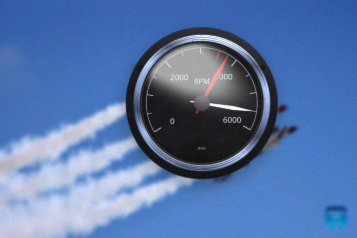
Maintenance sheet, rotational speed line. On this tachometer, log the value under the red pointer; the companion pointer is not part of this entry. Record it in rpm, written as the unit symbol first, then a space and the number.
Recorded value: rpm 3750
